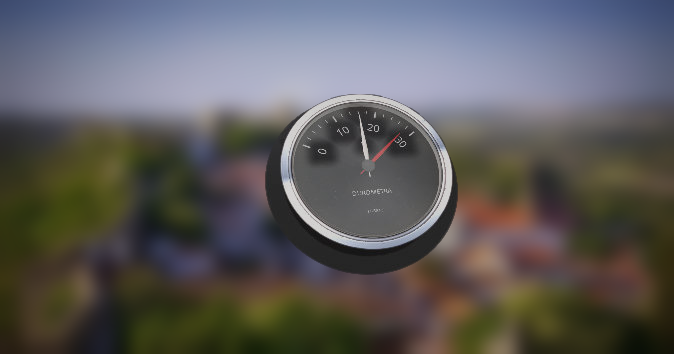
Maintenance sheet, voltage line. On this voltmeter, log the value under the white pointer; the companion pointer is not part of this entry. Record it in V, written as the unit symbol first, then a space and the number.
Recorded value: V 16
